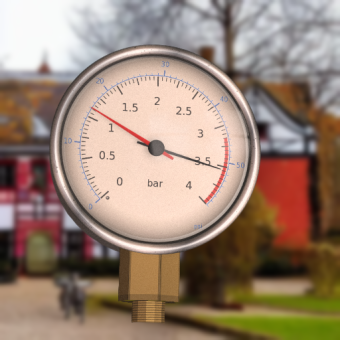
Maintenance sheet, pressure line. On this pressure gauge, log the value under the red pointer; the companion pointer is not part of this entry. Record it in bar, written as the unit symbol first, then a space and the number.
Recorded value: bar 1.1
